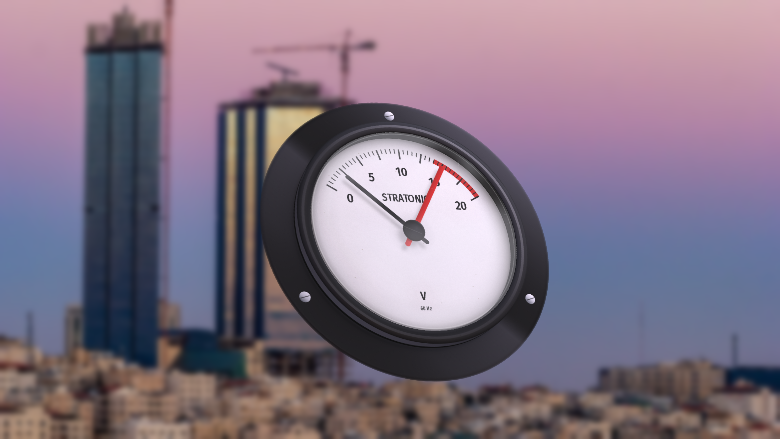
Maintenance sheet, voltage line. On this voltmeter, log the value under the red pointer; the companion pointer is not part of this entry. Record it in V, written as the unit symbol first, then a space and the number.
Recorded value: V 15
